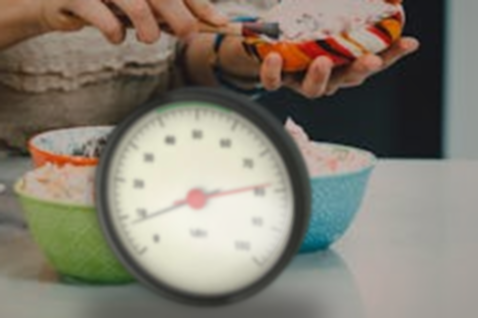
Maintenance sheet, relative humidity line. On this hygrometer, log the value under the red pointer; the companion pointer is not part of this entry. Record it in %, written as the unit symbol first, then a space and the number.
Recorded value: % 78
